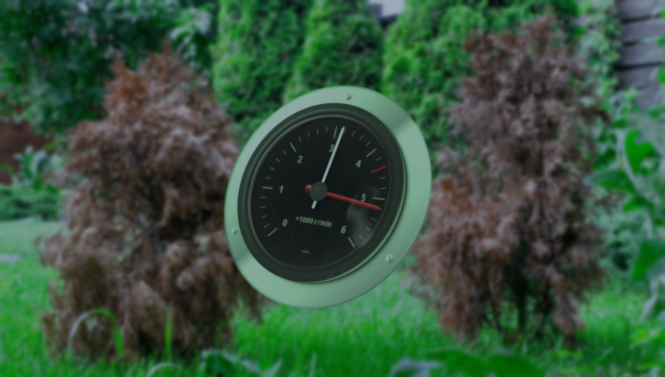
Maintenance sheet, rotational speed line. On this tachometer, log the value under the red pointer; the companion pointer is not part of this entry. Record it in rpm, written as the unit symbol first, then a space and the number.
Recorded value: rpm 5200
